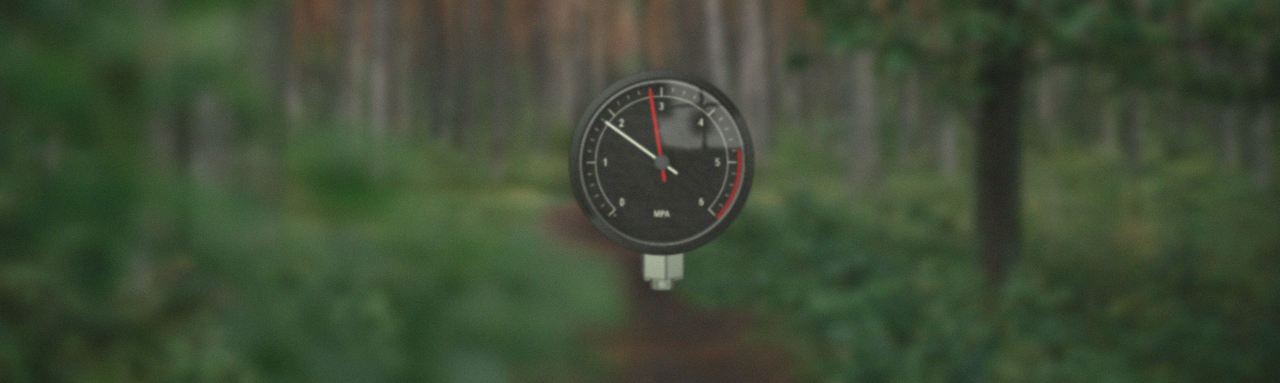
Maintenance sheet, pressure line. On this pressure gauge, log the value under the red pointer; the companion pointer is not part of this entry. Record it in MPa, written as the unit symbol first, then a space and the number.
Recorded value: MPa 2.8
